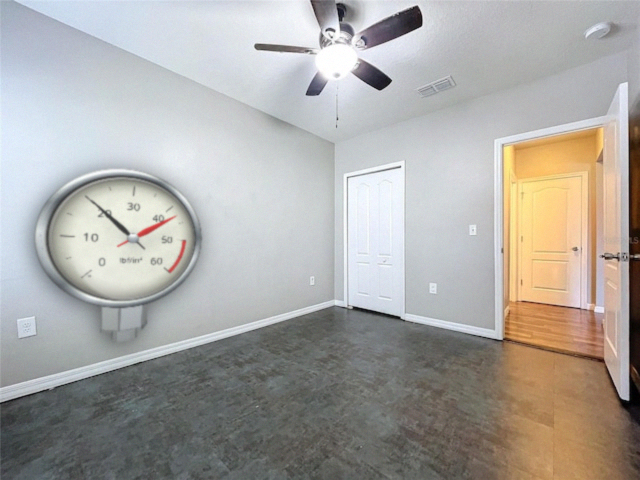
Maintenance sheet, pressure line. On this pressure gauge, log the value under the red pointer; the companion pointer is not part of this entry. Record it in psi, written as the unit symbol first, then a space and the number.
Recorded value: psi 42.5
